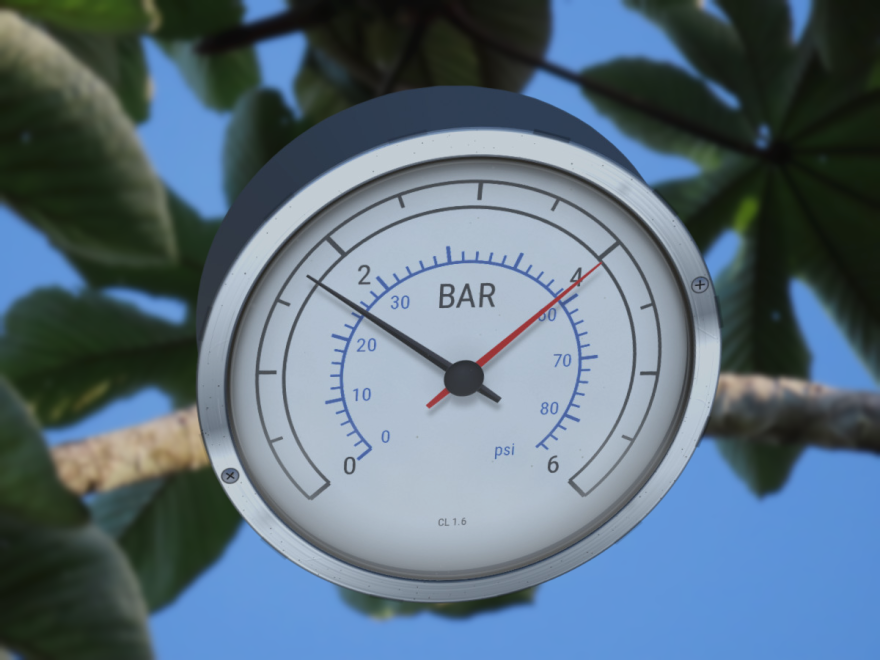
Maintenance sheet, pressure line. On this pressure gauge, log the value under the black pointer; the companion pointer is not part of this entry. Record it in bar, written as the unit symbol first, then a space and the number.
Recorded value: bar 1.75
